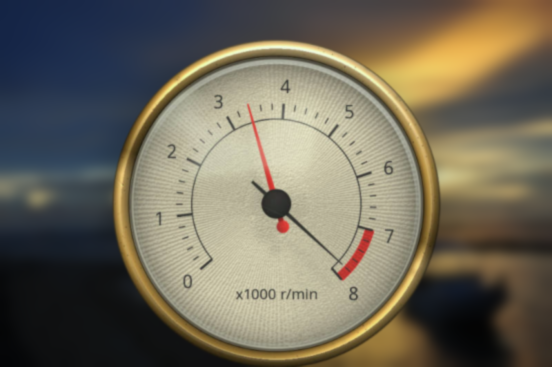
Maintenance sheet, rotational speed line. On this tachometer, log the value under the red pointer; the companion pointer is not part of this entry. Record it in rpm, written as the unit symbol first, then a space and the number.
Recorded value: rpm 3400
